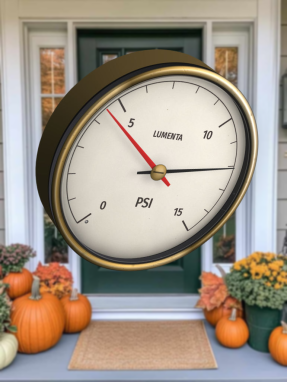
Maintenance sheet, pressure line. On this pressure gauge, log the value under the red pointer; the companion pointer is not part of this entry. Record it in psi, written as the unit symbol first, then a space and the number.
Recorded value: psi 4.5
